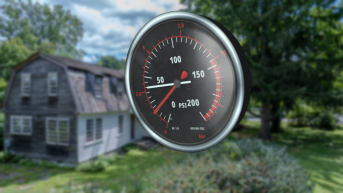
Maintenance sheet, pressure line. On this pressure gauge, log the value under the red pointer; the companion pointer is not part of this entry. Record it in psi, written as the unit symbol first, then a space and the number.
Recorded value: psi 15
